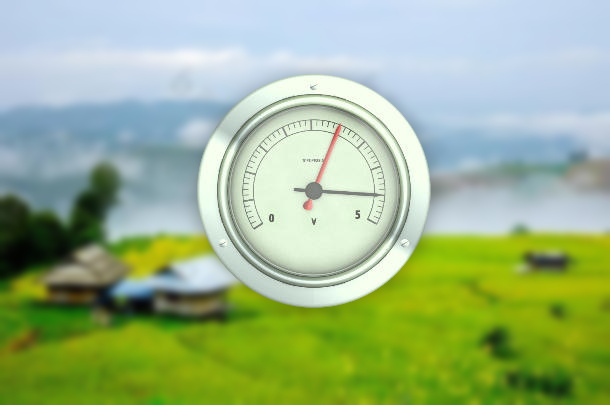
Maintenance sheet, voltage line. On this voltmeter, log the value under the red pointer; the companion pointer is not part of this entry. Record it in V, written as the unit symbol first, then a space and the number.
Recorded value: V 3
